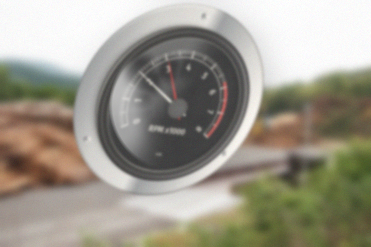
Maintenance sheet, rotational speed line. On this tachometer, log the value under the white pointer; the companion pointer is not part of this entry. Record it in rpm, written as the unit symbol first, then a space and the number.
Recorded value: rpm 2000
